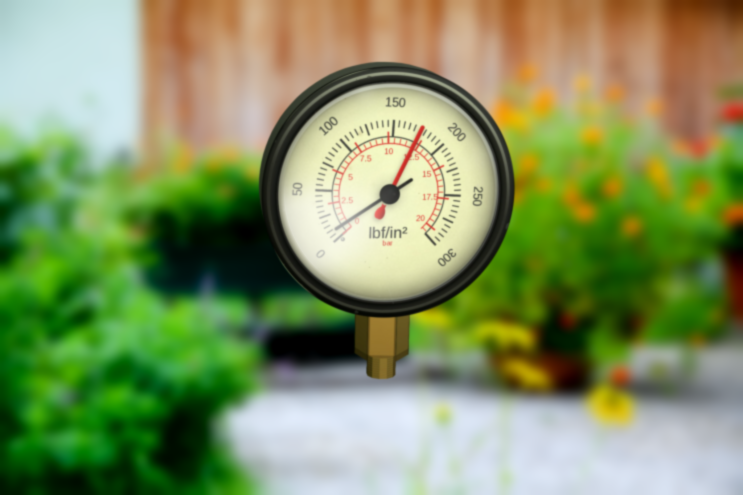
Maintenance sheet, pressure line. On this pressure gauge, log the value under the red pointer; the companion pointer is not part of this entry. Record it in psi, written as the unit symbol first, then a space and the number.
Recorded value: psi 175
